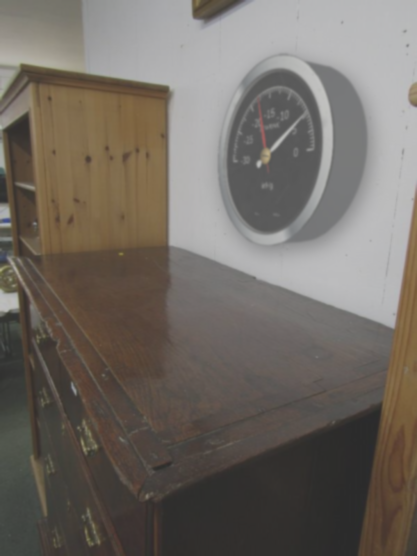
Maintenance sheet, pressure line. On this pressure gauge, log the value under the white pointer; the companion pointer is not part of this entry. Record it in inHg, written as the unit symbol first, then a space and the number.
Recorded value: inHg -5
